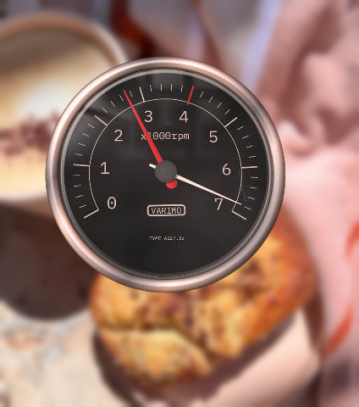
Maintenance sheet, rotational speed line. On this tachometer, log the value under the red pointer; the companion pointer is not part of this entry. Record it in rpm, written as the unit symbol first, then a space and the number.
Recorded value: rpm 2700
